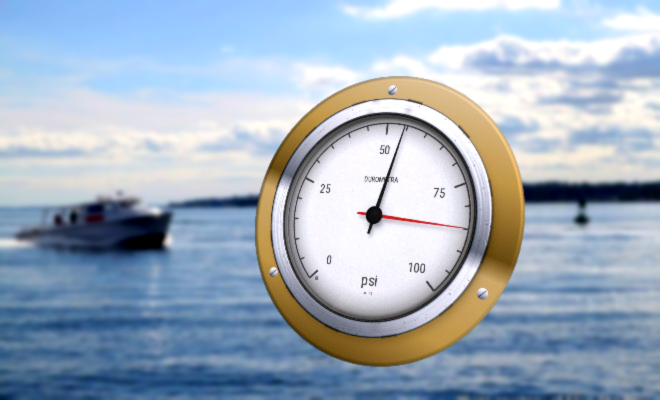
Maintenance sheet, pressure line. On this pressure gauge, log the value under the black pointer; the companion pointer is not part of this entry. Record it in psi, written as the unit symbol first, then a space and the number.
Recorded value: psi 55
